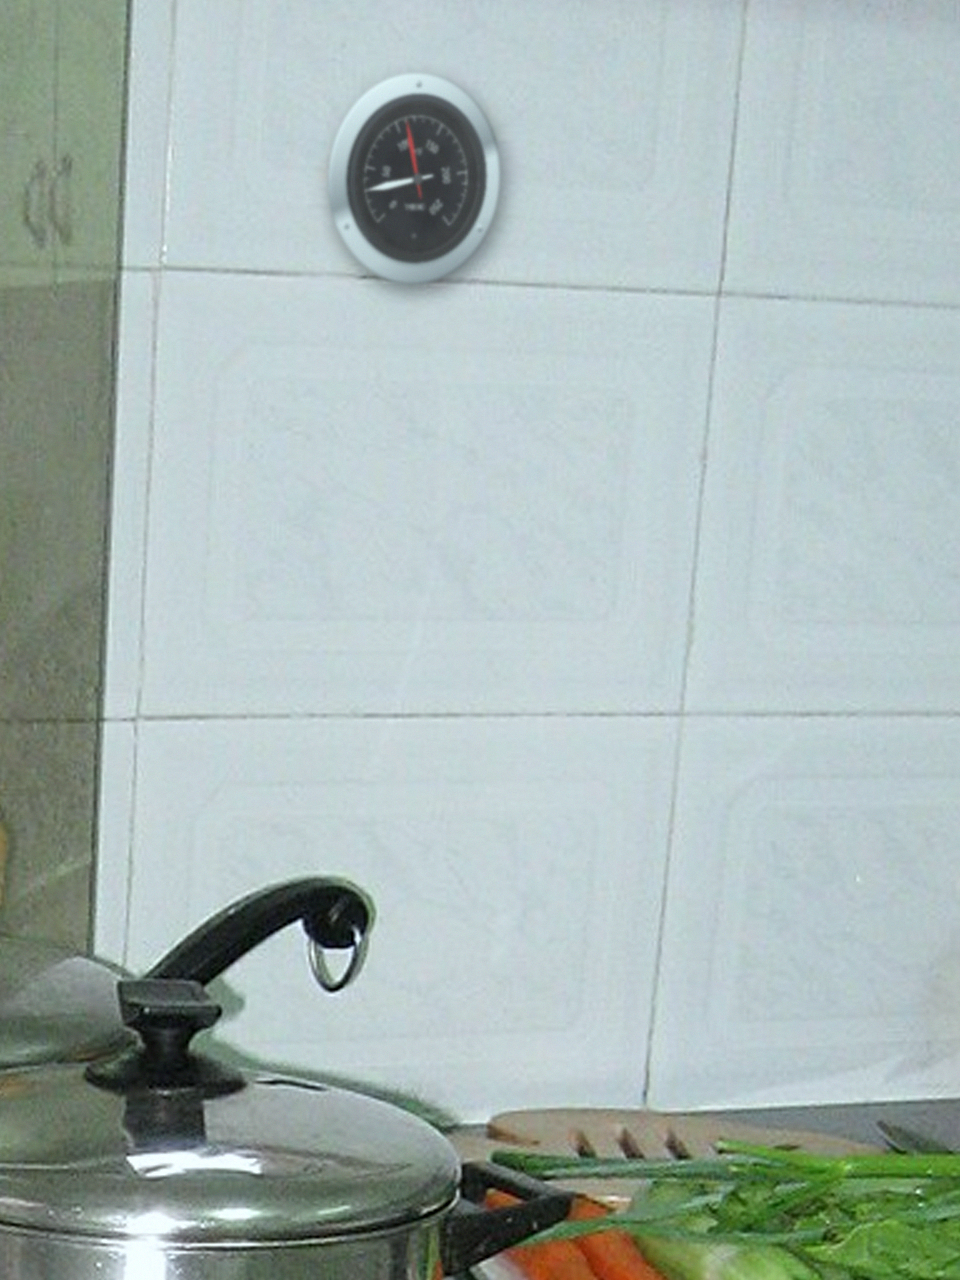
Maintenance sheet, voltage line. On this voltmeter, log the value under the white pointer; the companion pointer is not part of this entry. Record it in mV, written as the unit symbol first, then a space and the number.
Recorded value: mV 30
